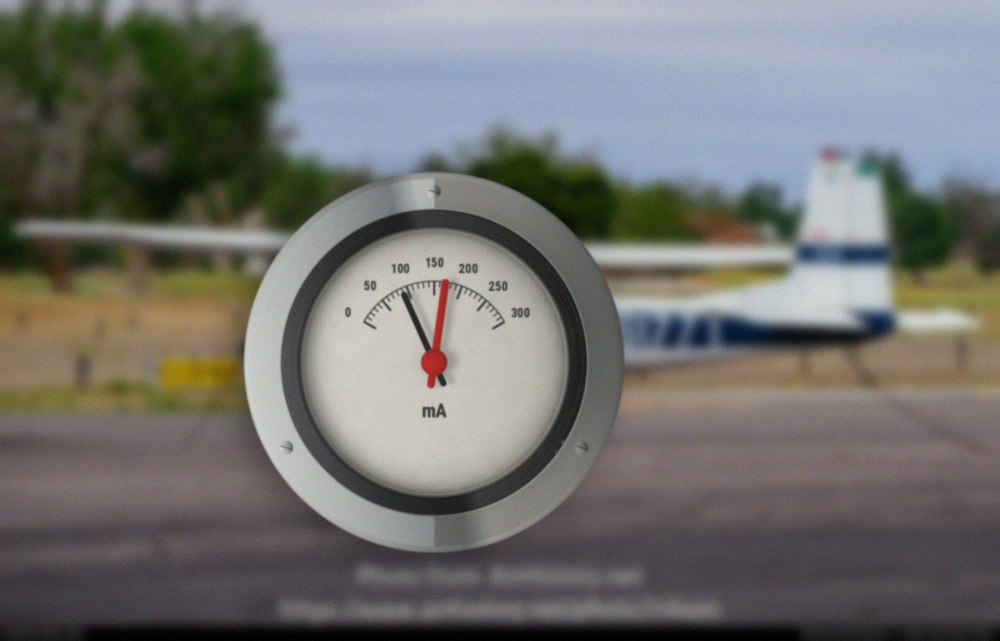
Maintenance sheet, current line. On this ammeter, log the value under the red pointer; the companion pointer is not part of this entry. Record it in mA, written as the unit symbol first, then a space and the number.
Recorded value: mA 170
